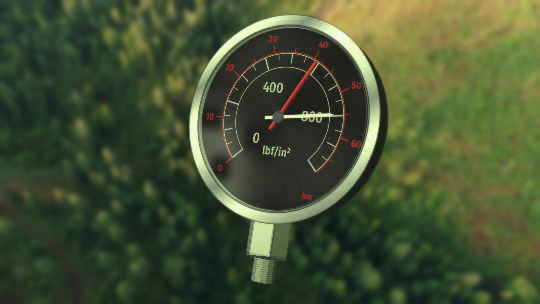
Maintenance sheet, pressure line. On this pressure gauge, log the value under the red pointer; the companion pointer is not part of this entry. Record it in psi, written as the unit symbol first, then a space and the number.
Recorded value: psi 600
